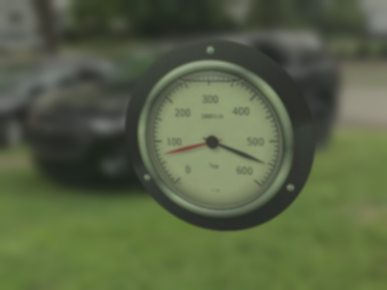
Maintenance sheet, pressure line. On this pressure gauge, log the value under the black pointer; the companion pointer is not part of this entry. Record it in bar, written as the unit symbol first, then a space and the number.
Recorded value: bar 550
